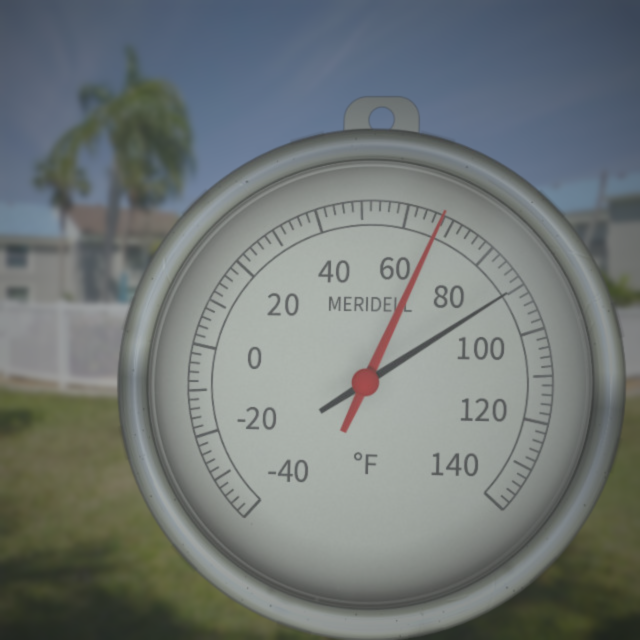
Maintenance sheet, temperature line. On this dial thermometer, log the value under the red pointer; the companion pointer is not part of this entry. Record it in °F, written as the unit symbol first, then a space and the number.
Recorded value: °F 68
